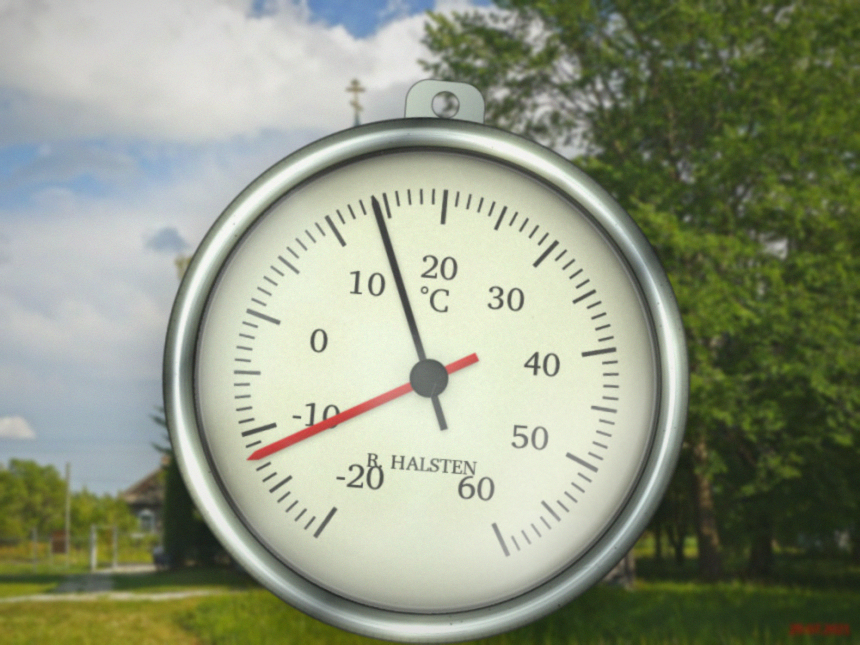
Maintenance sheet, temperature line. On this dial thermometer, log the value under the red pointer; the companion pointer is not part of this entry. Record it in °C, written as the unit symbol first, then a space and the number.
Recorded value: °C -12
